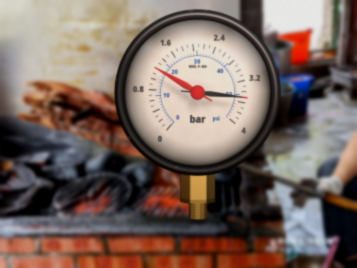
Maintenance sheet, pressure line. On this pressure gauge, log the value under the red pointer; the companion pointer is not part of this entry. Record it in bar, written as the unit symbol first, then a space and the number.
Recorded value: bar 1.2
